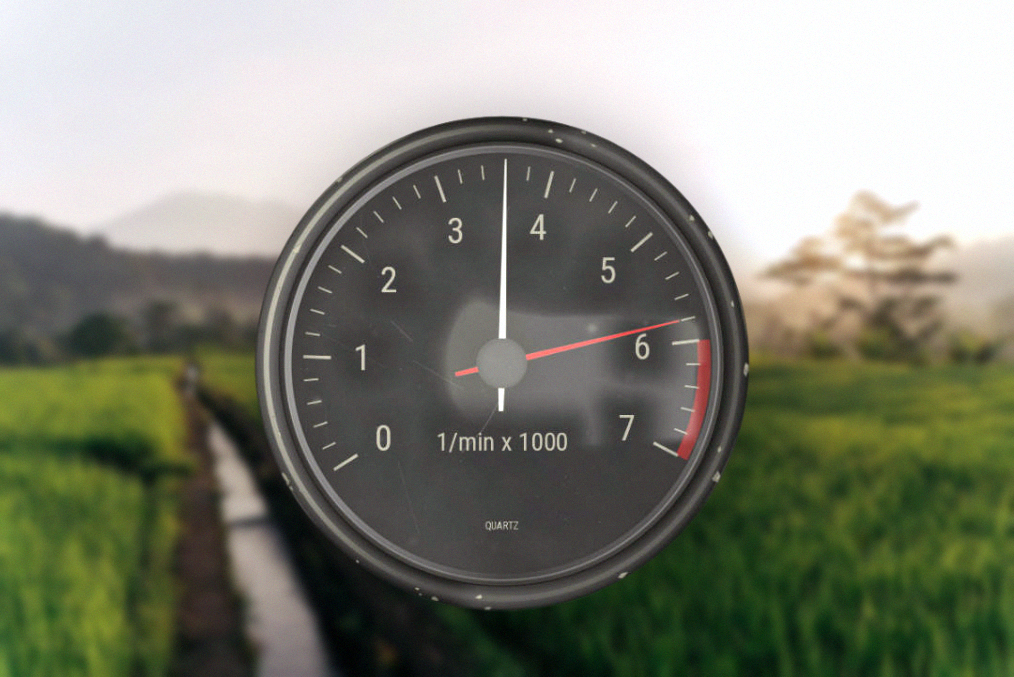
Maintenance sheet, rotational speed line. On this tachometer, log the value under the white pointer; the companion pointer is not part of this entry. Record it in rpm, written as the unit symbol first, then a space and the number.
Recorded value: rpm 3600
